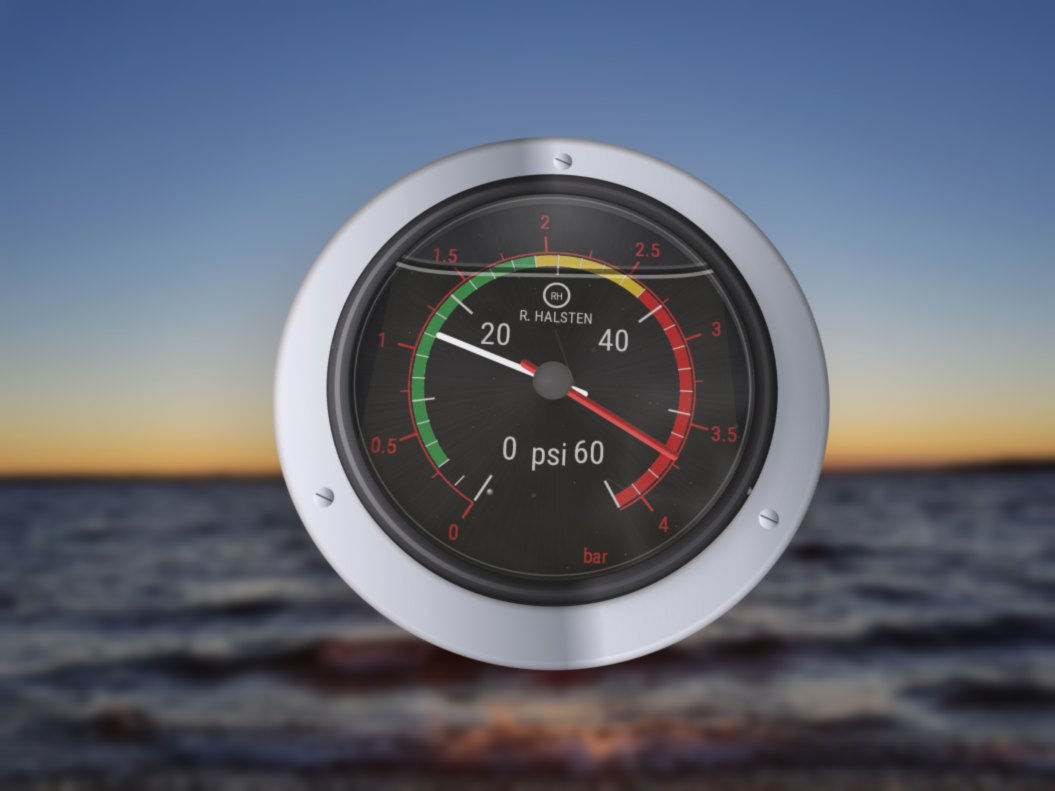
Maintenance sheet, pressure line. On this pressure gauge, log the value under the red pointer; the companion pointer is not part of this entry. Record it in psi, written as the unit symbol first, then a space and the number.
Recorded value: psi 54
